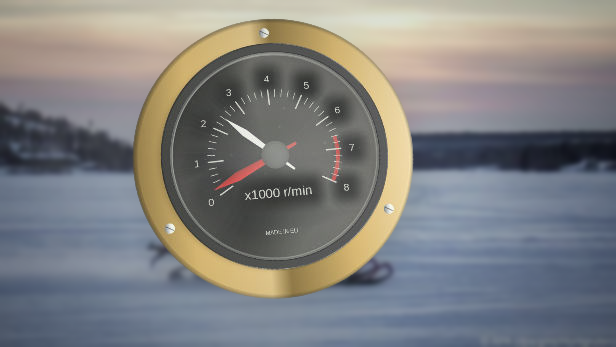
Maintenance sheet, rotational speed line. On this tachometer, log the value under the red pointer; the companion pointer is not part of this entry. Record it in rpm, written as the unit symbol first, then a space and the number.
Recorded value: rpm 200
